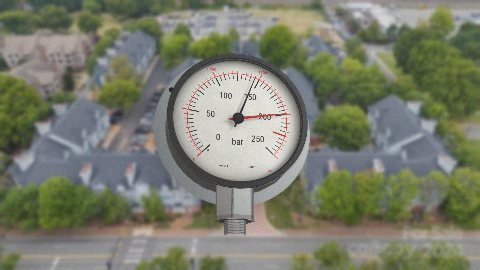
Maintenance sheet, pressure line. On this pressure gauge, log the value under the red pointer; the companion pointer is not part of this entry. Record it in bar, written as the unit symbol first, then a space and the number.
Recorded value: bar 200
